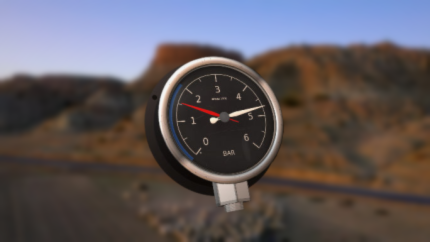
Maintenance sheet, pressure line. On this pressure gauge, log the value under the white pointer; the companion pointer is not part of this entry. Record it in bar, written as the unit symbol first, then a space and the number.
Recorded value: bar 4.75
